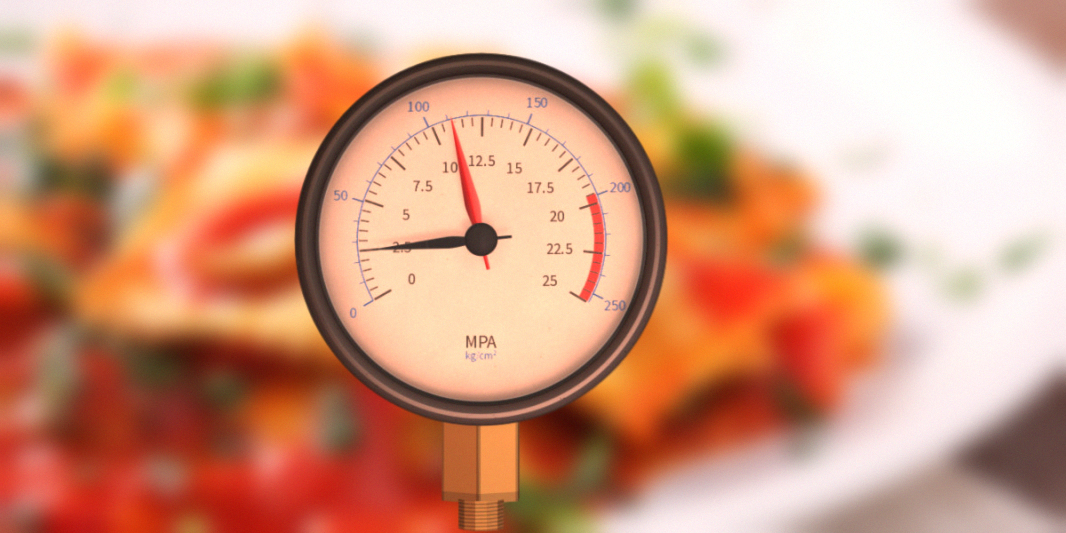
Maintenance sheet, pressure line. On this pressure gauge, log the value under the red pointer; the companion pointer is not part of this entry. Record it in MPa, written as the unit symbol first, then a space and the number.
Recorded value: MPa 11
